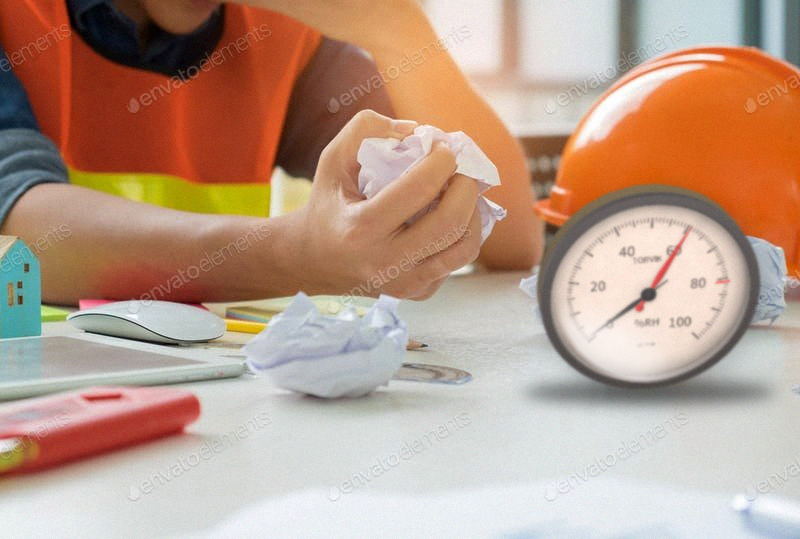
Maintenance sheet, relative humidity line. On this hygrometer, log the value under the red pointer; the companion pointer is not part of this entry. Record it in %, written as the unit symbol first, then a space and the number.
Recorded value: % 60
